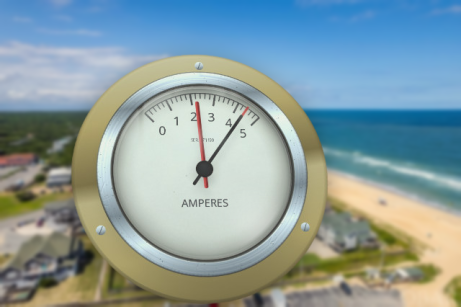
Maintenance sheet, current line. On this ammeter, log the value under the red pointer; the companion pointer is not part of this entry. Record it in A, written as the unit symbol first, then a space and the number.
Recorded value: A 2.2
